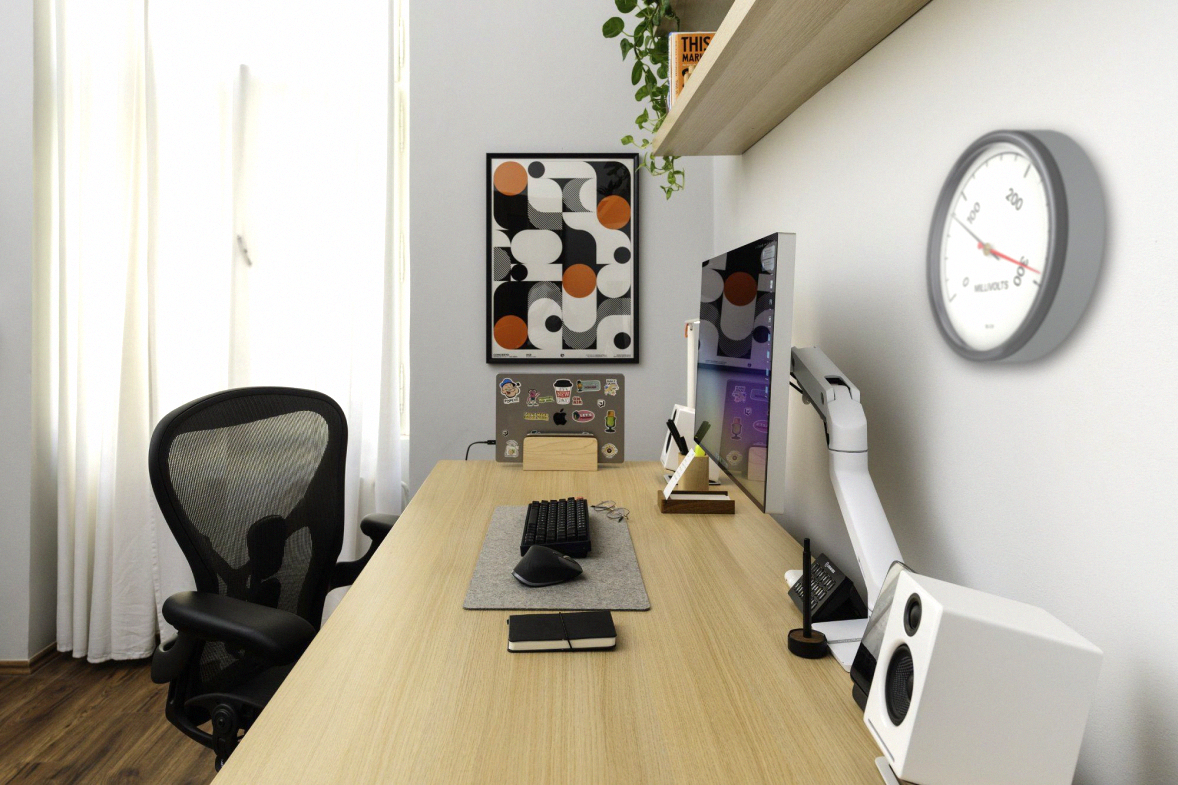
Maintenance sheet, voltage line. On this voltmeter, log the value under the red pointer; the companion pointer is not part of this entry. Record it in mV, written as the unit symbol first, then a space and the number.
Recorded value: mV 290
